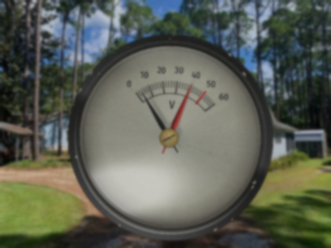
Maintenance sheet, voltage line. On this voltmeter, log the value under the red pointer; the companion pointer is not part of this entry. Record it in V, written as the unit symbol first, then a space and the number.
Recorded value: V 40
